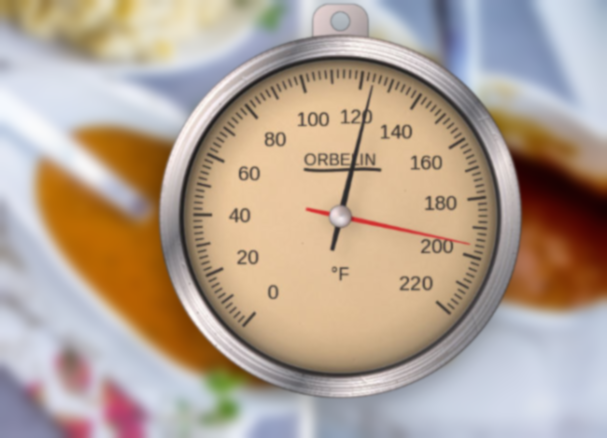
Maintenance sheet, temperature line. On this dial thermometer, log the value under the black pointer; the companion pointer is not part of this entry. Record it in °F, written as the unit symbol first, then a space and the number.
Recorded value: °F 124
